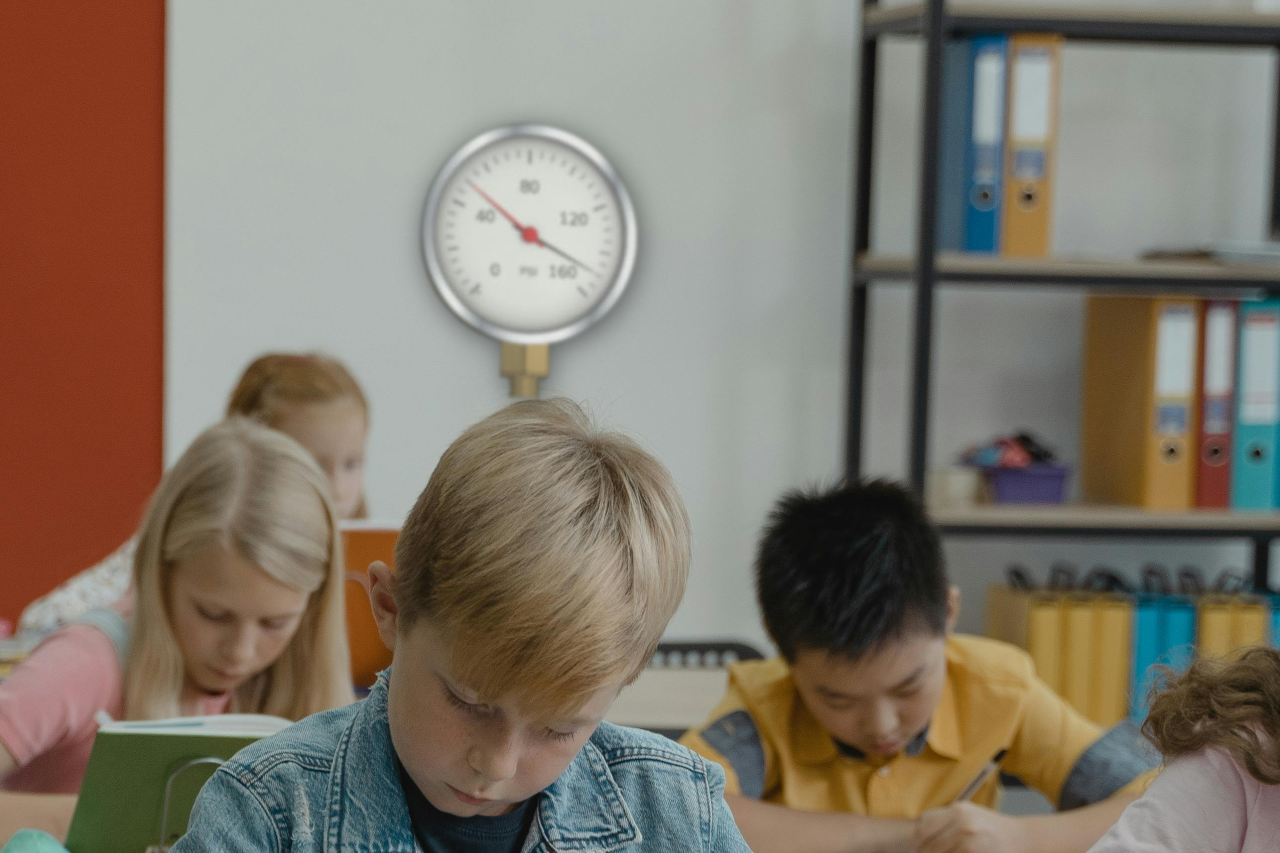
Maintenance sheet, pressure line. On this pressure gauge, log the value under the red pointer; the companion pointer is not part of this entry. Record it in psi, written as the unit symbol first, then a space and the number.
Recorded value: psi 50
